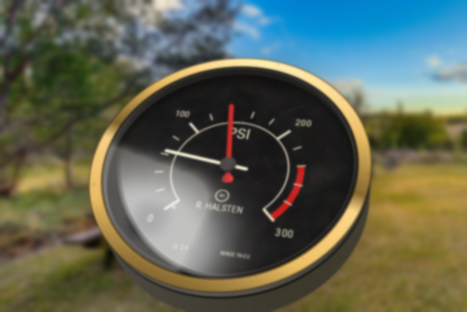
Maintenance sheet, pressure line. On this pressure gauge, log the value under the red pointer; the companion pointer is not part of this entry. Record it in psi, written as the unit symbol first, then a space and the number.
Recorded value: psi 140
